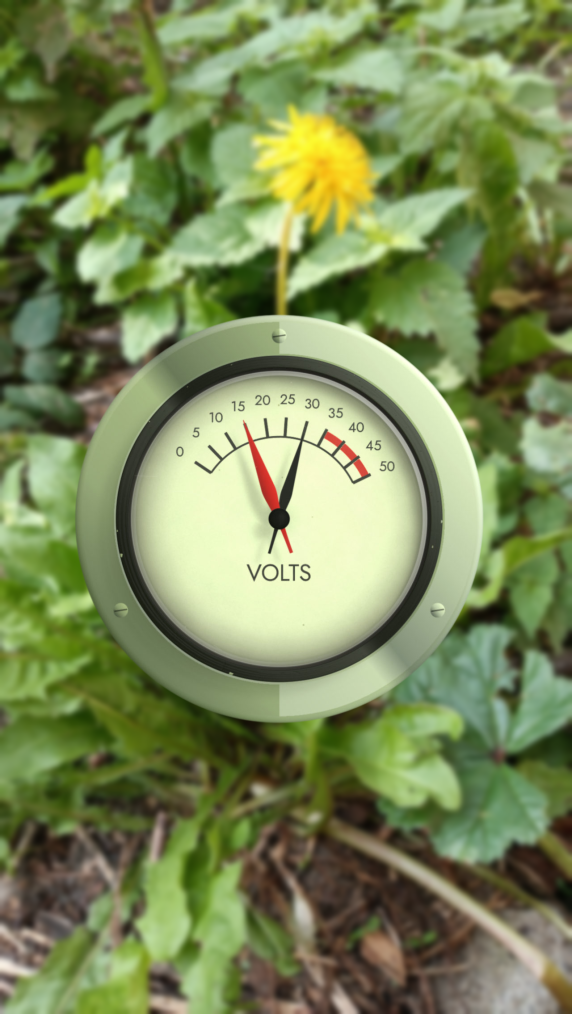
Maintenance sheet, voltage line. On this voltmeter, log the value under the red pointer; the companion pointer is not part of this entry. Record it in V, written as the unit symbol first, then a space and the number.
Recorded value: V 15
